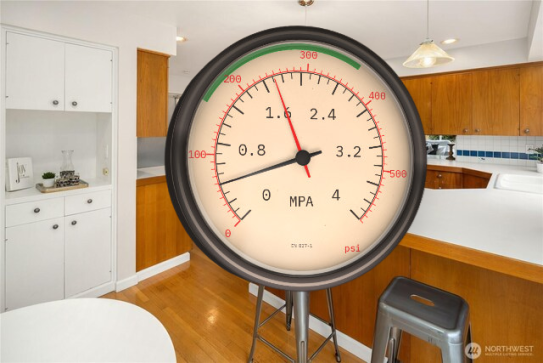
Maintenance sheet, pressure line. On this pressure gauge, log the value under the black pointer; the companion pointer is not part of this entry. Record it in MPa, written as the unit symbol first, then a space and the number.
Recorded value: MPa 0.4
